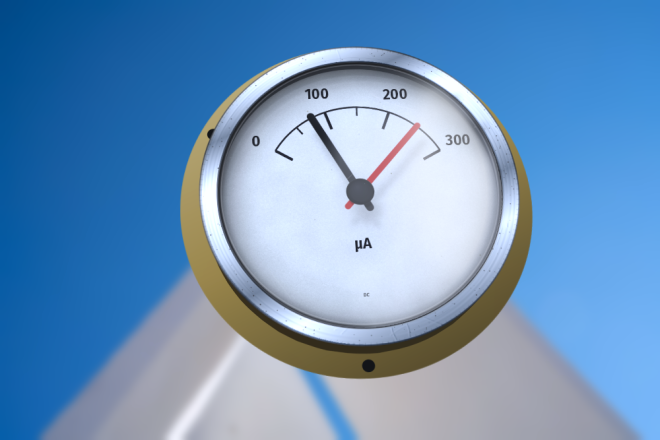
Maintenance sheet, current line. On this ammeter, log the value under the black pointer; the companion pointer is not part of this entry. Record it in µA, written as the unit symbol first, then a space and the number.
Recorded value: µA 75
